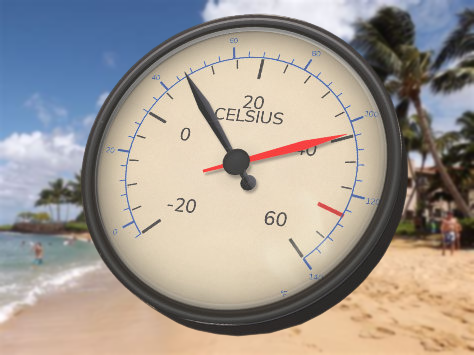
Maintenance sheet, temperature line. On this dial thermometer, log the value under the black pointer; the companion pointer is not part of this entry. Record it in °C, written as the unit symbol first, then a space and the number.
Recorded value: °C 8
